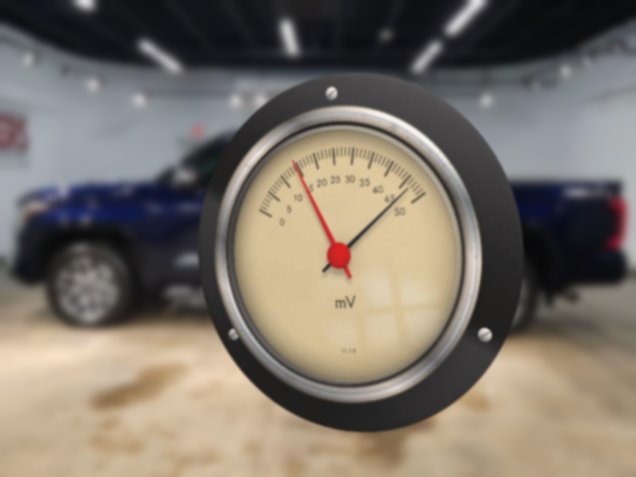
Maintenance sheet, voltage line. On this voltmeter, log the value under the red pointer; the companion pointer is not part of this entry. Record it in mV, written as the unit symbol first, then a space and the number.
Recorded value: mV 15
